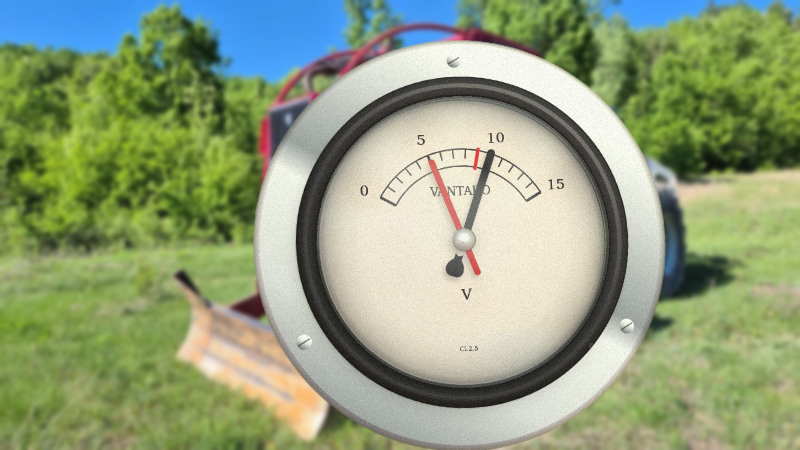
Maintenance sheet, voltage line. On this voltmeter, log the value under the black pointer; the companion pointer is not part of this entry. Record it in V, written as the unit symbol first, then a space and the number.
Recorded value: V 10
